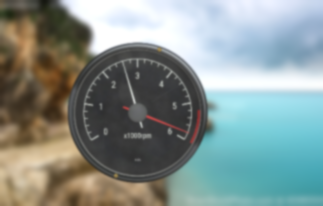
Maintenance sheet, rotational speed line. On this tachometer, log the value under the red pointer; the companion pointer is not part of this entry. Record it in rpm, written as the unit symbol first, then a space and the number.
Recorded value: rpm 5800
